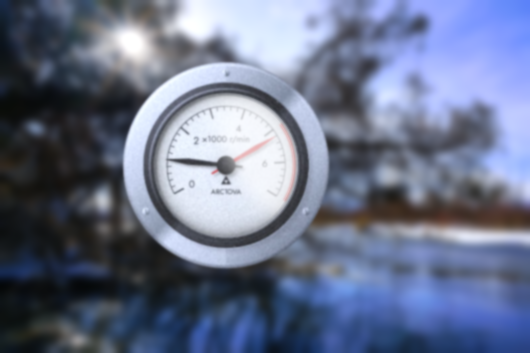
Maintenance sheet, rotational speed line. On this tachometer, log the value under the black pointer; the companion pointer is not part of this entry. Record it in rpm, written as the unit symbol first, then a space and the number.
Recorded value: rpm 1000
